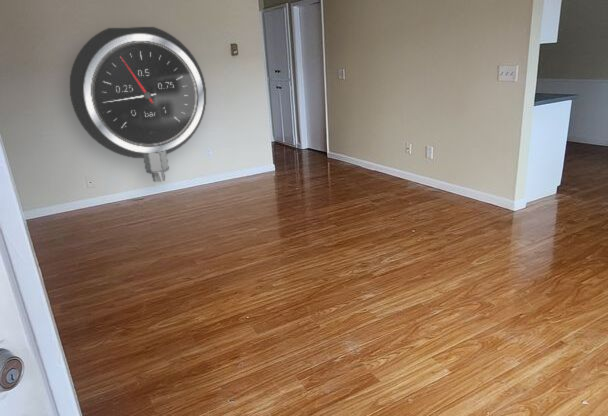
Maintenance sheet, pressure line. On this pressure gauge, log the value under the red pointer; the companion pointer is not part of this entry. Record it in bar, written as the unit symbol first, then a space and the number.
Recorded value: bar 0.4
